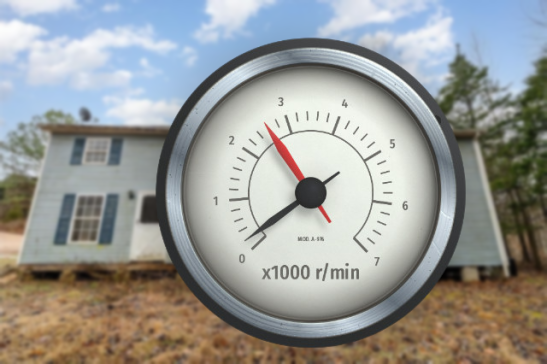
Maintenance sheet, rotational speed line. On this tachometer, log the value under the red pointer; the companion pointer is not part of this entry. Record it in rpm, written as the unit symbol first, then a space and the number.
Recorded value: rpm 2600
